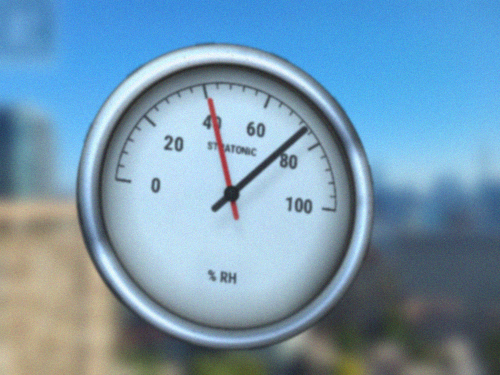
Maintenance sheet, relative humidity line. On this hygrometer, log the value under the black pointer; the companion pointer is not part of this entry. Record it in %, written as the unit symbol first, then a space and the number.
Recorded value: % 74
